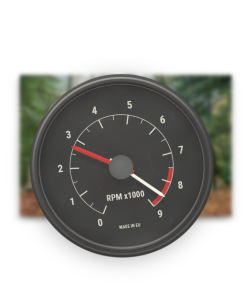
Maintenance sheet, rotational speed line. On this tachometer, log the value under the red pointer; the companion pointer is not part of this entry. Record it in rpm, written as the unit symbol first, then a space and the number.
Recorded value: rpm 2750
